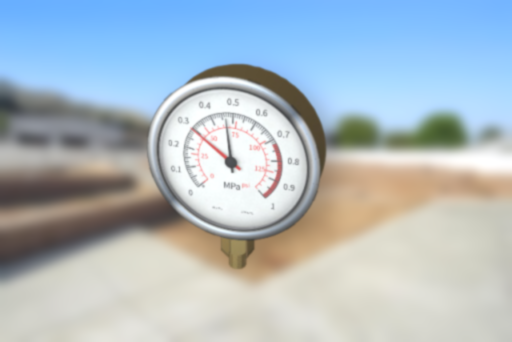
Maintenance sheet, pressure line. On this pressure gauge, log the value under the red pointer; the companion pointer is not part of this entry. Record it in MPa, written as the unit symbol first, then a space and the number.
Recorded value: MPa 0.3
